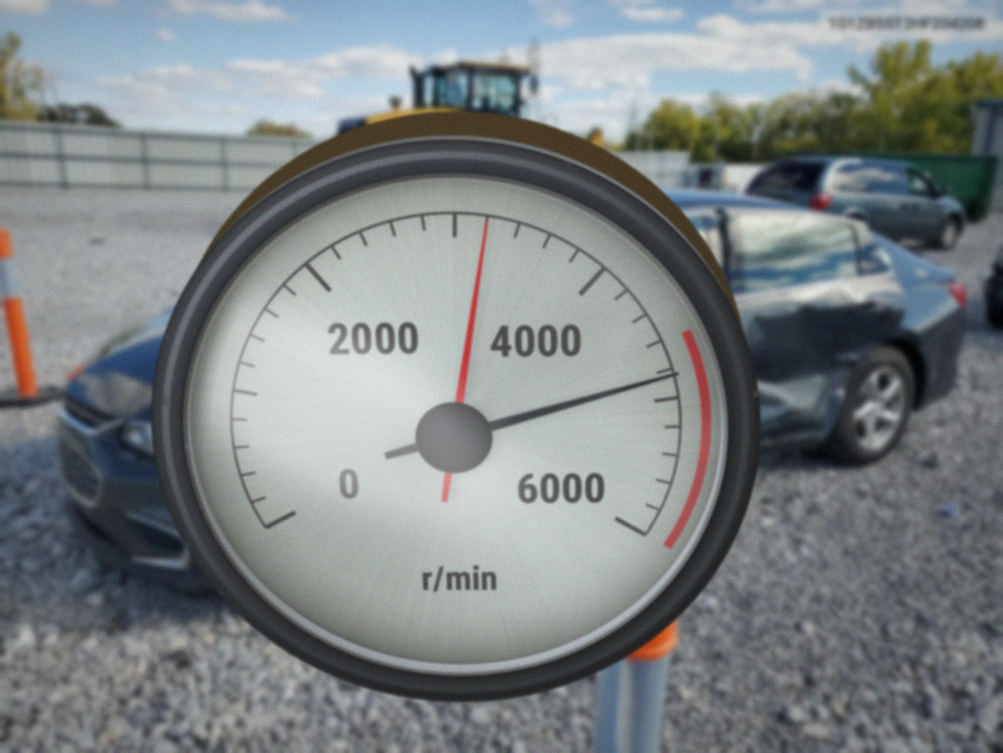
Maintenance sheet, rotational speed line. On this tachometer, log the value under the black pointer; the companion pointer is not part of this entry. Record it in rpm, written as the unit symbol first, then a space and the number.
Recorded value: rpm 4800
